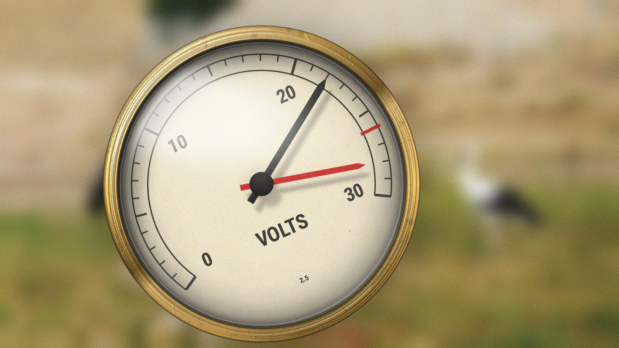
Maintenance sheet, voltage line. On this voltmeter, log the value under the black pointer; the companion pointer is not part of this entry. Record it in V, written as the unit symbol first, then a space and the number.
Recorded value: V 22
